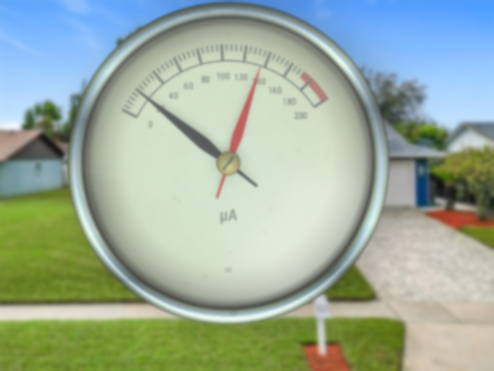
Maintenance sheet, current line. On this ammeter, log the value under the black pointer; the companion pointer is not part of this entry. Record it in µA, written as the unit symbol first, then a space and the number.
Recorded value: µA 20
